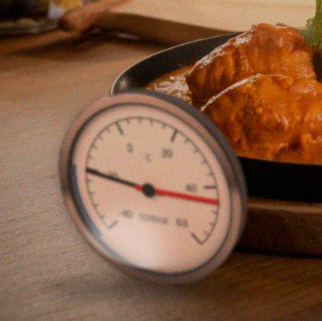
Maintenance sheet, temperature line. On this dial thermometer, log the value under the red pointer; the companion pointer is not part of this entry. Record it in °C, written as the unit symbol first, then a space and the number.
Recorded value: °C 44
